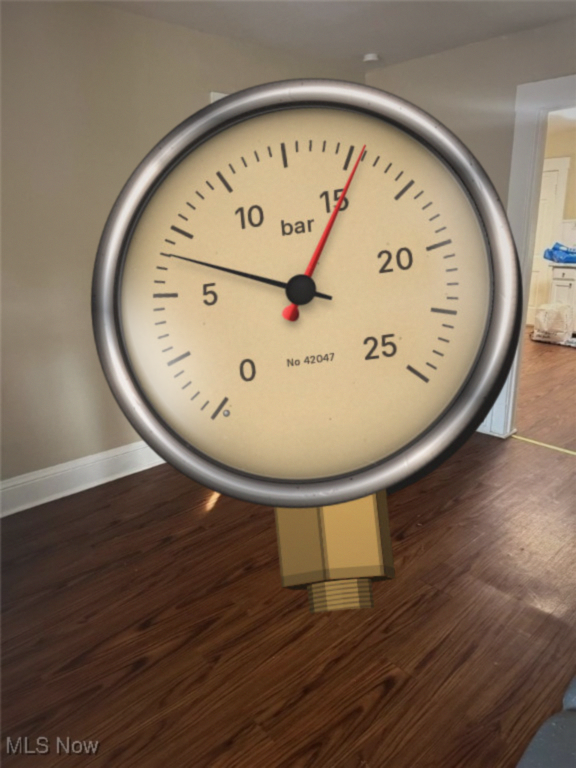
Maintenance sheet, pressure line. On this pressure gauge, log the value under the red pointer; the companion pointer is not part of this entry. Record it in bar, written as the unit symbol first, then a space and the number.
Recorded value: bar 15.5
